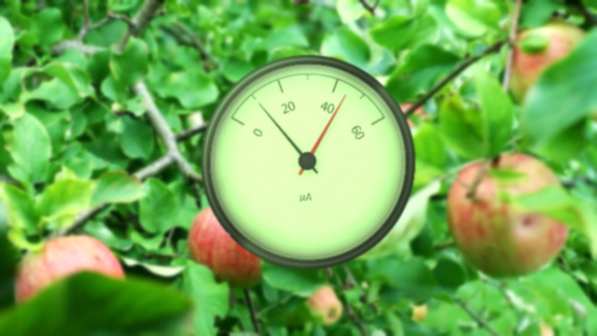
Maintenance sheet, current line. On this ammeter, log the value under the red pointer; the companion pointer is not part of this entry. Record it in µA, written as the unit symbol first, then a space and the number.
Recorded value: µA 45
